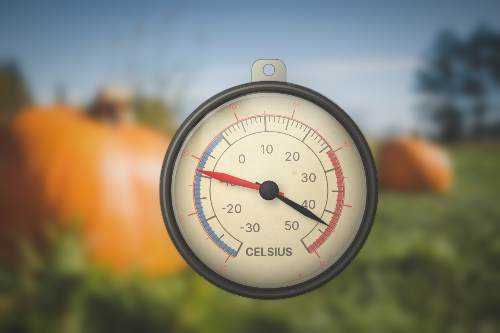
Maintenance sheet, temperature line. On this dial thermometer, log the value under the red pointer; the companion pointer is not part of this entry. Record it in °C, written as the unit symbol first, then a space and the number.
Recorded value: °C -9
